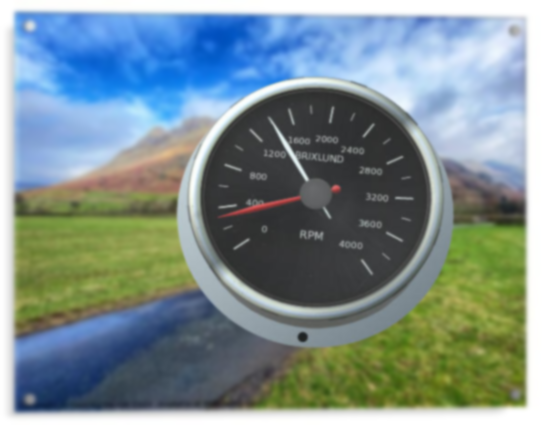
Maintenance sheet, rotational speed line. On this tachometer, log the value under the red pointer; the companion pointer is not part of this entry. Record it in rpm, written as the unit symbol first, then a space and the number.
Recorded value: rpm 300
